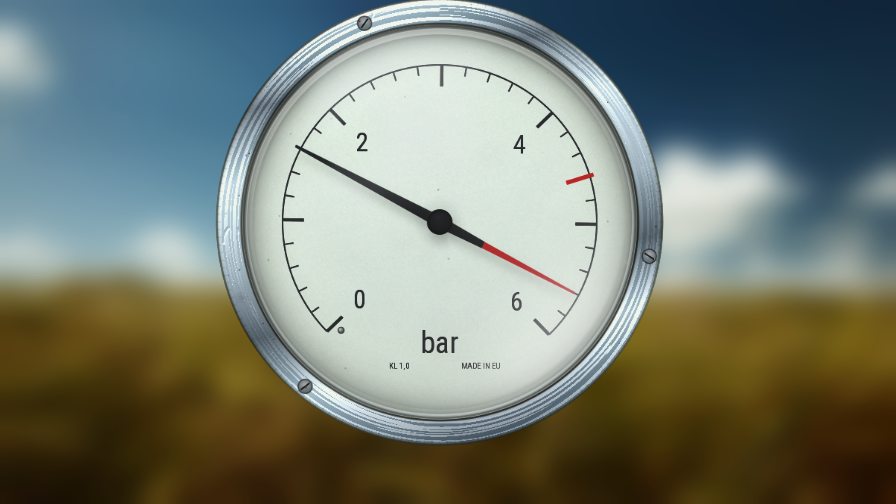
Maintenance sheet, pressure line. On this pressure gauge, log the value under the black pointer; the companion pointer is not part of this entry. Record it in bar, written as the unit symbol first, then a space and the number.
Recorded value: bar 1.6
